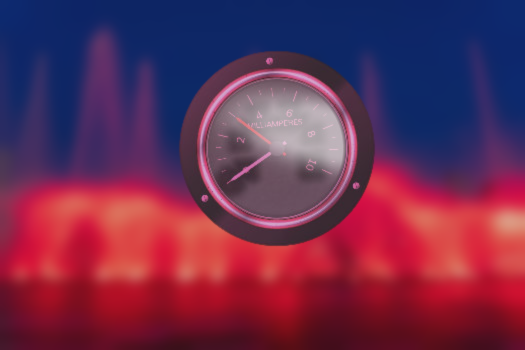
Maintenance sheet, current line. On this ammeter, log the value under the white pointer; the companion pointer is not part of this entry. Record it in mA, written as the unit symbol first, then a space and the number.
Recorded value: mA 0
